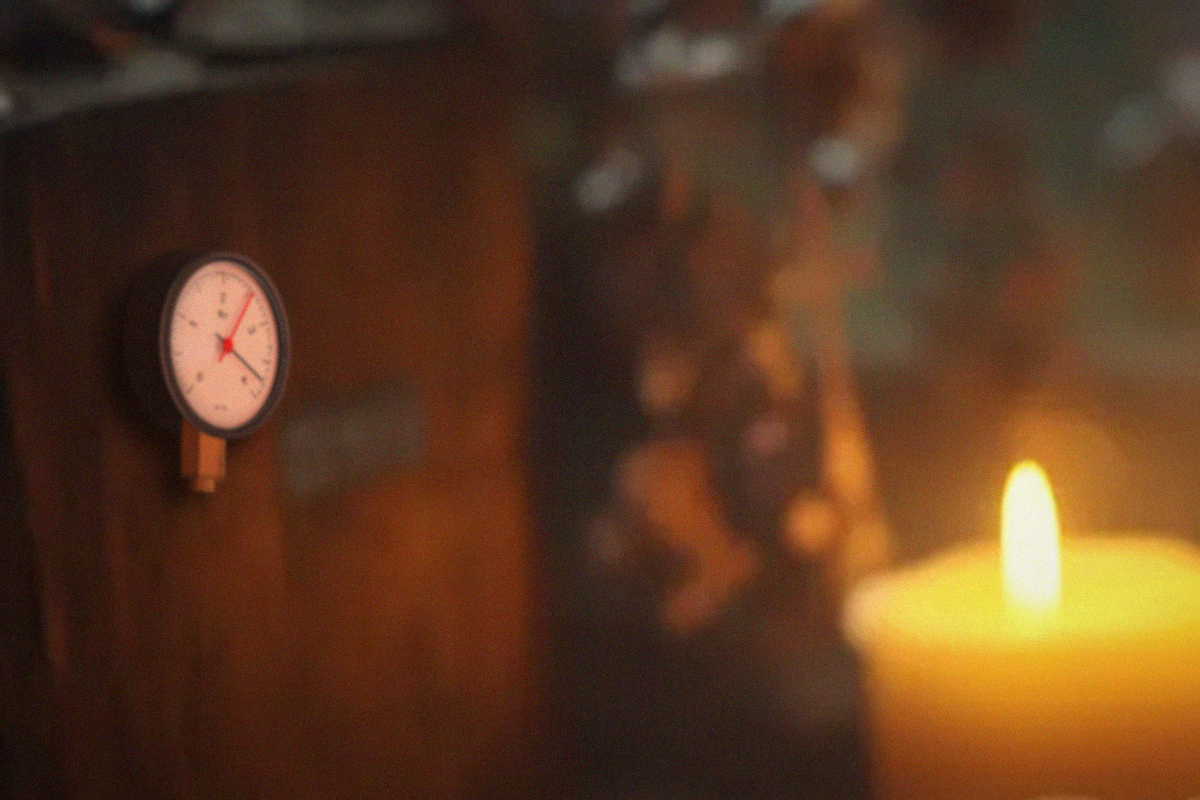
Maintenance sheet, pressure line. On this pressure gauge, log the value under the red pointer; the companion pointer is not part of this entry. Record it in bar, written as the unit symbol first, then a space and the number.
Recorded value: bar 2.5
